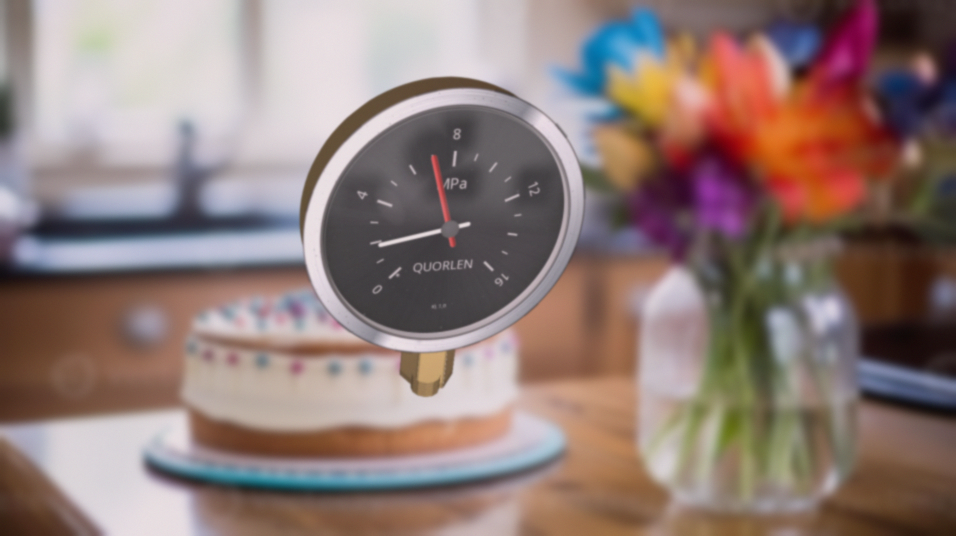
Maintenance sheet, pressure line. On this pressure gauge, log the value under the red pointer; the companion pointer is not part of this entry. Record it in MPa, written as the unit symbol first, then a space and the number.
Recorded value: MPa 7
